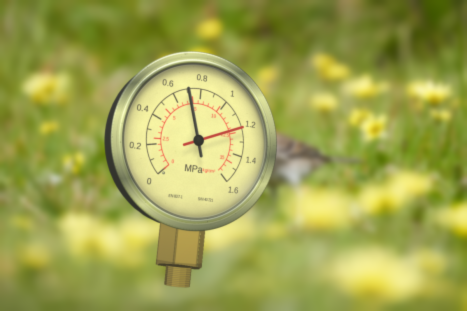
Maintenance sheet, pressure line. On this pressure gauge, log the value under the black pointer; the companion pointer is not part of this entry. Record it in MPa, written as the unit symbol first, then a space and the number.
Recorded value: MPa 0.7
